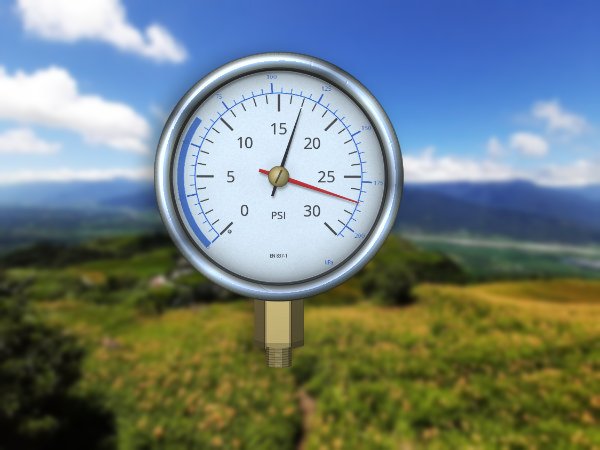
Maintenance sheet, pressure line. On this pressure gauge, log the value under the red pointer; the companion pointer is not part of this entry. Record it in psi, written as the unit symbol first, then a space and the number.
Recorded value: psi 27
